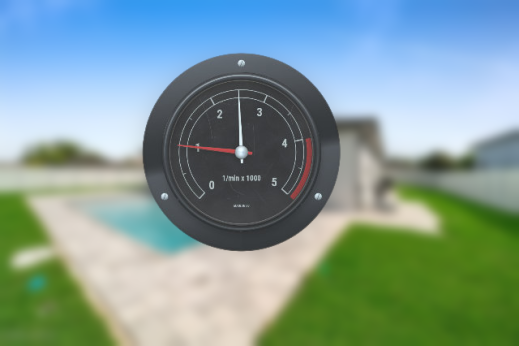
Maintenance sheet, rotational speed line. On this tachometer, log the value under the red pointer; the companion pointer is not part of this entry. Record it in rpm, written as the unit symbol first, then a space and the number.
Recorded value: rpm 1000
